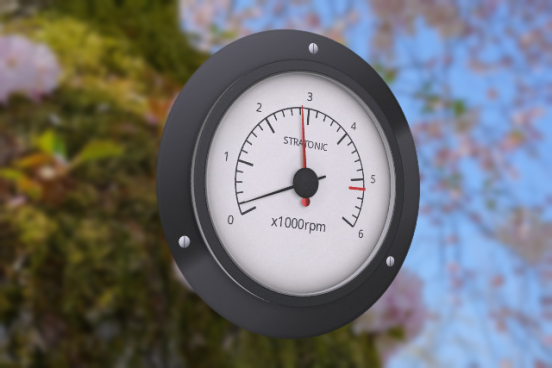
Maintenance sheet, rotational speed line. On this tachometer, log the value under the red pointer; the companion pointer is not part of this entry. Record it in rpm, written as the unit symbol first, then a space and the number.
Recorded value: rpm 2800
